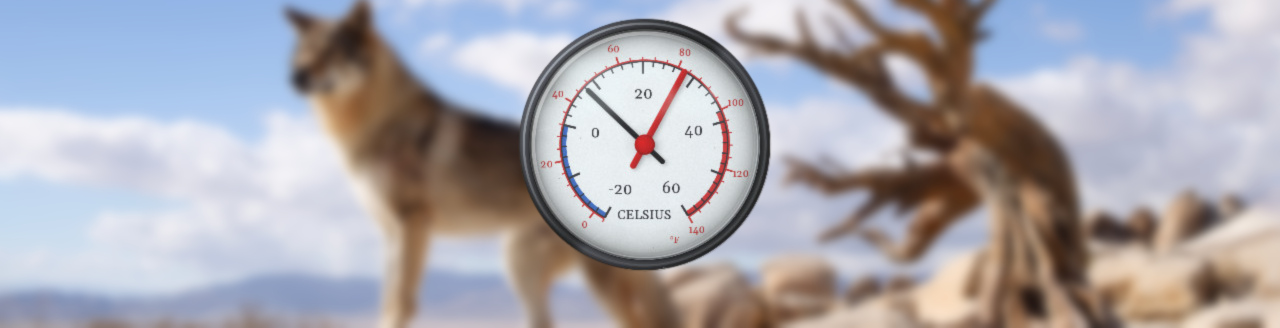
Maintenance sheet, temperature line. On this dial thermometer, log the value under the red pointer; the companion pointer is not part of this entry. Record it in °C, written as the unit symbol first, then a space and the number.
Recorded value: °C 28
